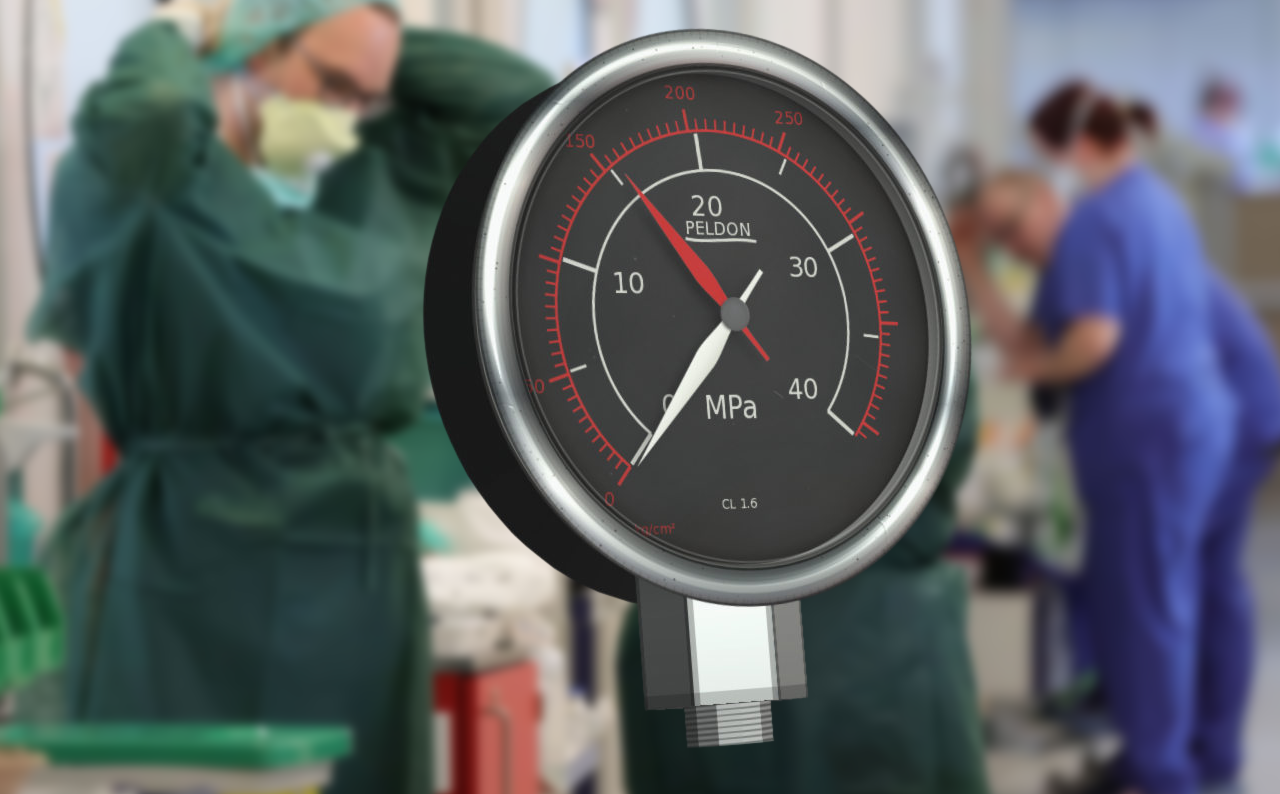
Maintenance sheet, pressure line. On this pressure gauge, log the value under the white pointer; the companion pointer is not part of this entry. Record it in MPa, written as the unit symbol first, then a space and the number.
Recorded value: MPa 0
